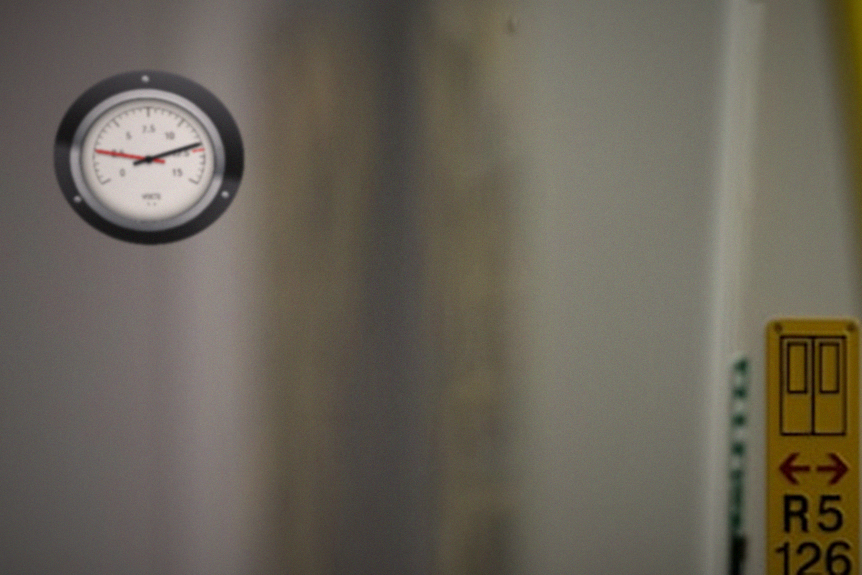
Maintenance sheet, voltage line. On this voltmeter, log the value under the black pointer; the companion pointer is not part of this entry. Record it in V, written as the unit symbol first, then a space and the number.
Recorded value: V 12
